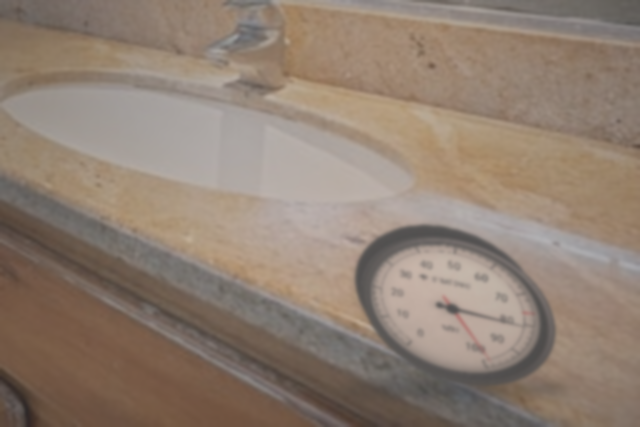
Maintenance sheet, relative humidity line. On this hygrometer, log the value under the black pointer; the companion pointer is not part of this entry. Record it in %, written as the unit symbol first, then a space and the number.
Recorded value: % 80
